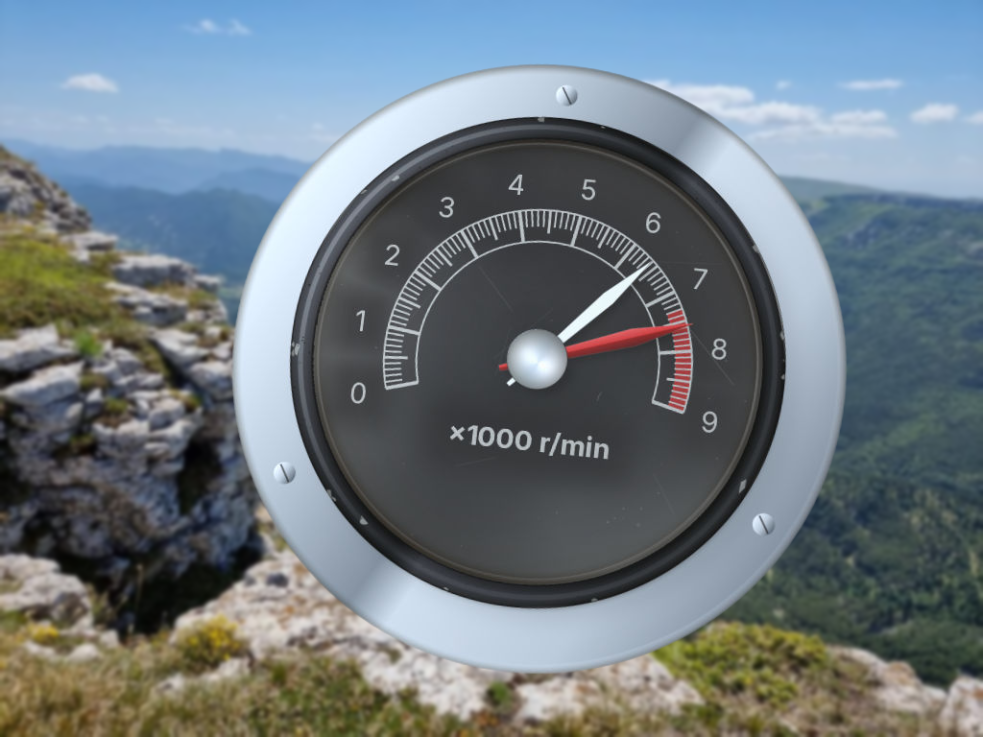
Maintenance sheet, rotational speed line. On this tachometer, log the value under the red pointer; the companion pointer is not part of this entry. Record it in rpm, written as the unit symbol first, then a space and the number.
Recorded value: rpm 7600
